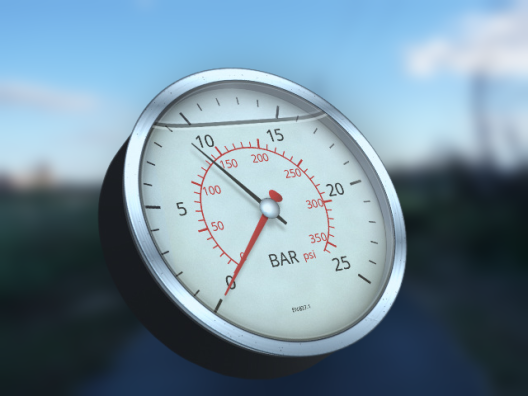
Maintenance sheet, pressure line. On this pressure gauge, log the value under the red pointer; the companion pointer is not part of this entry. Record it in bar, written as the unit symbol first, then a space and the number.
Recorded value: bar 0
